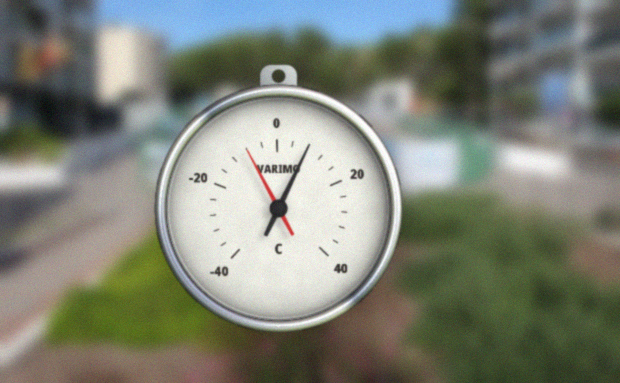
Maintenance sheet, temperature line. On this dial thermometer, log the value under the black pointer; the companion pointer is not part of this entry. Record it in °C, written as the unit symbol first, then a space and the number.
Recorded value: °C 8
